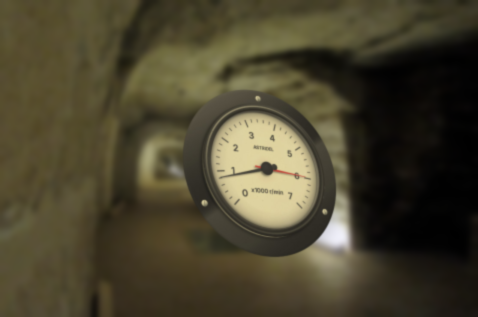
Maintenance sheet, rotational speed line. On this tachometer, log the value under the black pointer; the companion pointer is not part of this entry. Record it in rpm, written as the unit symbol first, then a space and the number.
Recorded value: rpm 800
